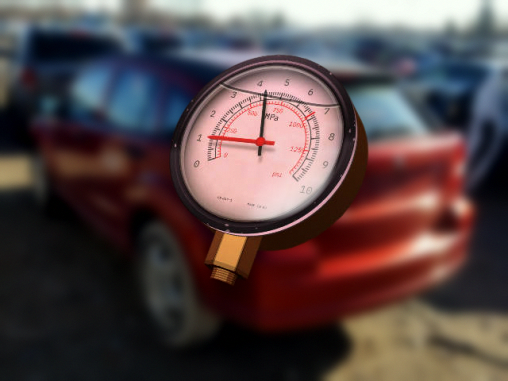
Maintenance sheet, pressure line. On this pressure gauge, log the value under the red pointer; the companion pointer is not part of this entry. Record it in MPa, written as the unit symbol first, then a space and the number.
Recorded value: MPa 1
